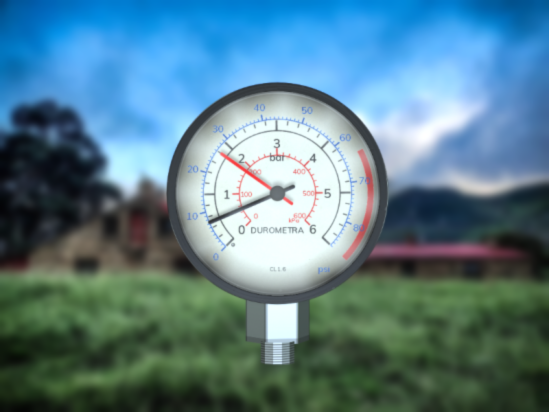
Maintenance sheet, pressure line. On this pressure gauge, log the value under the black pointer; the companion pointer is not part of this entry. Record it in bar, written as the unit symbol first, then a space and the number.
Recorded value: bar 0.5
